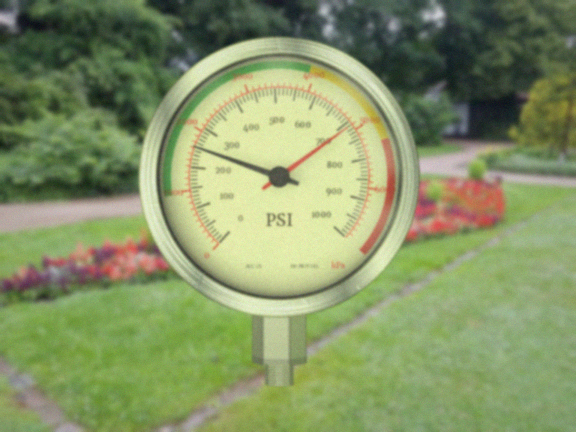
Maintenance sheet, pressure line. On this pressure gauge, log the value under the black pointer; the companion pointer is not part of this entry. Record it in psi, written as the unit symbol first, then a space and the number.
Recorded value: psi 250
